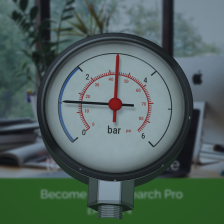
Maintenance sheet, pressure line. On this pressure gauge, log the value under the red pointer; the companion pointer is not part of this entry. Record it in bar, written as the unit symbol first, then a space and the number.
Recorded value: bar 3
